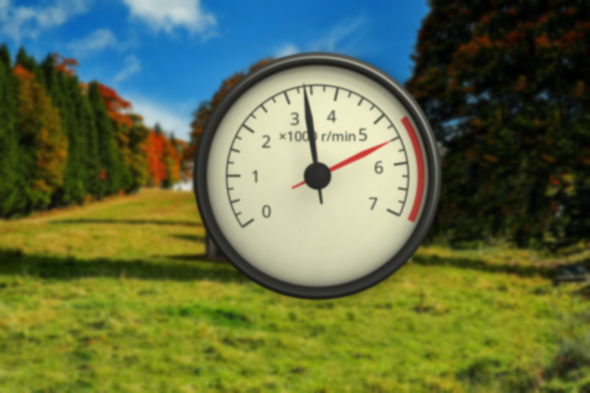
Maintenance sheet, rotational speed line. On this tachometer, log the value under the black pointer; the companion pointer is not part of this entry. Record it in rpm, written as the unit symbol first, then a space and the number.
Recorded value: rpm 3375
